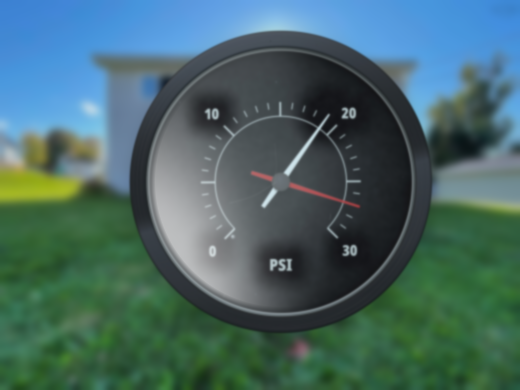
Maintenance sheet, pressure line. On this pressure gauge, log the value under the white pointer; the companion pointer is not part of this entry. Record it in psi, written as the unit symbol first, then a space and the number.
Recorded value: psi 19
